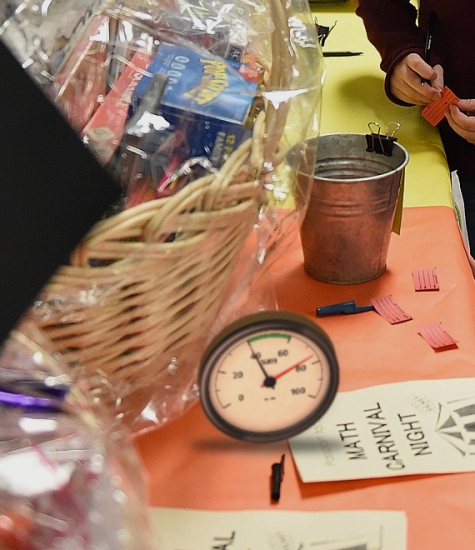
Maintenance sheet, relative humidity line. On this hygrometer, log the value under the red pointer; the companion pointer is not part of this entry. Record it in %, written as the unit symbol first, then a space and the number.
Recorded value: % 75
